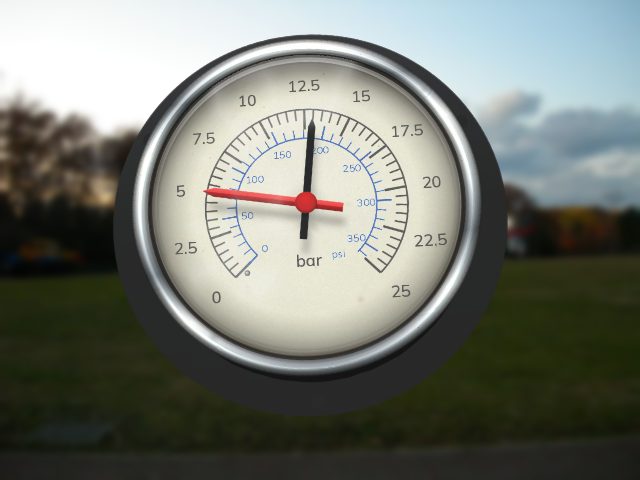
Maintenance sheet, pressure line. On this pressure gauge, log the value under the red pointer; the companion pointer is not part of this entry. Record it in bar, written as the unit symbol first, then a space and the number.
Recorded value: bar 5
